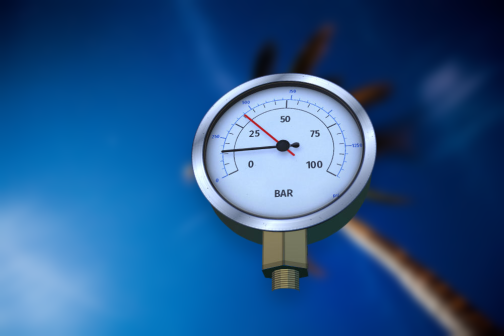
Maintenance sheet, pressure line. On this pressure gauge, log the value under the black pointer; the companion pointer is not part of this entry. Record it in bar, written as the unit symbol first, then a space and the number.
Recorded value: bar 10
